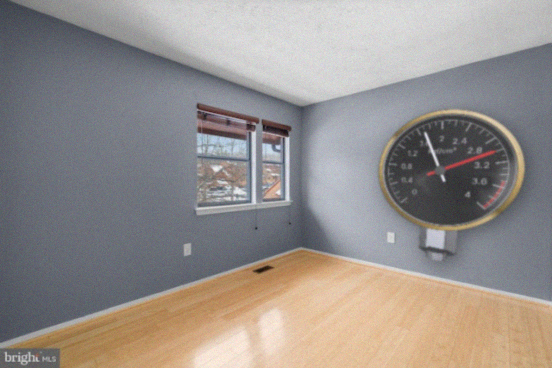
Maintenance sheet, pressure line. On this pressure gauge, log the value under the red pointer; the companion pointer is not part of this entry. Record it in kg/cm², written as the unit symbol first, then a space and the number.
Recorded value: kg/cm² 3
